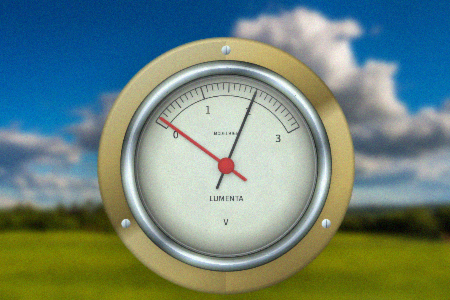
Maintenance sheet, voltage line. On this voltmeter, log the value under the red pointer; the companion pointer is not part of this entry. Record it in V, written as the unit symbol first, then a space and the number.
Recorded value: V 0.1
